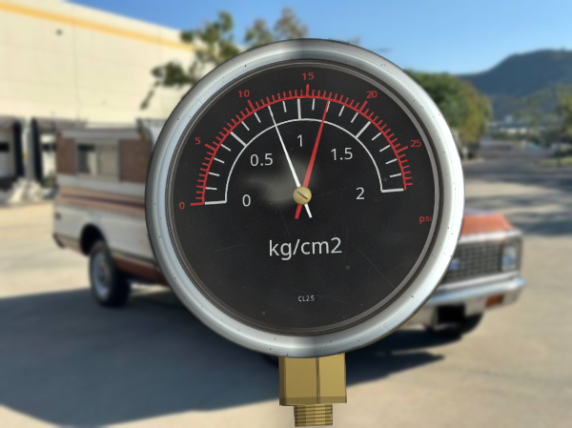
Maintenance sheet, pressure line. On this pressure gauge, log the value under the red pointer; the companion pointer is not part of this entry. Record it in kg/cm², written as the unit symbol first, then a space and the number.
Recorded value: kg/cm² 1.2
